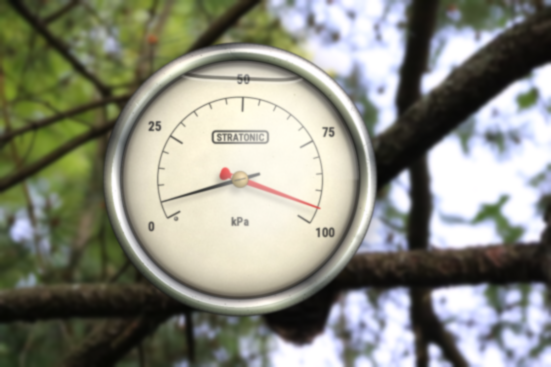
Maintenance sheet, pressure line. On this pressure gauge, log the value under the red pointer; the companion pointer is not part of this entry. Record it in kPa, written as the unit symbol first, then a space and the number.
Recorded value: kPa 95
